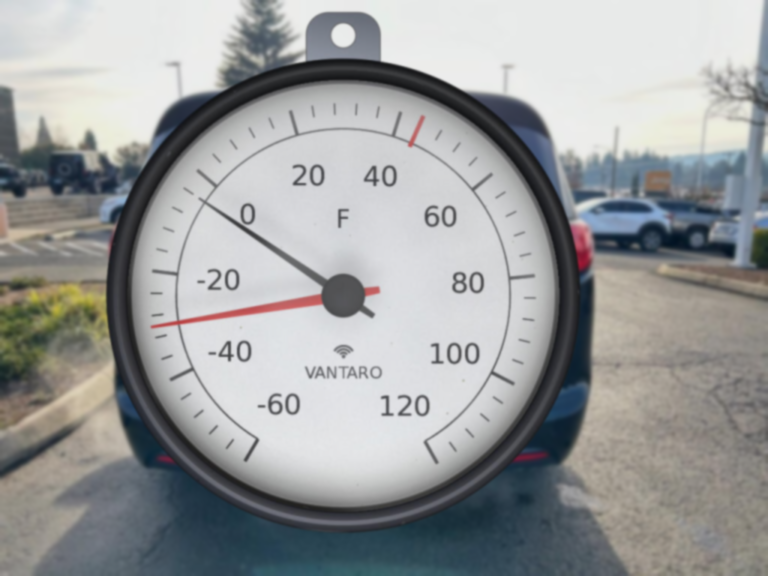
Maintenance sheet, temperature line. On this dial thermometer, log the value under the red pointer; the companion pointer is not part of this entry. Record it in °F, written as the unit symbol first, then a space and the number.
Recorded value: °F -30
